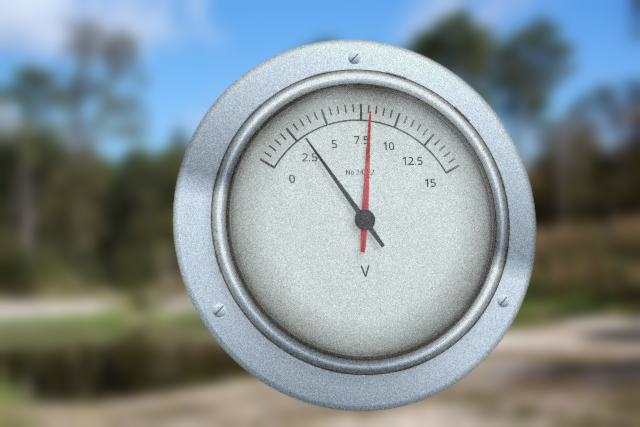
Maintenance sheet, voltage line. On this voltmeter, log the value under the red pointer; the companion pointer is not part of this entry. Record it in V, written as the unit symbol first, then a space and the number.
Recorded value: V 8
